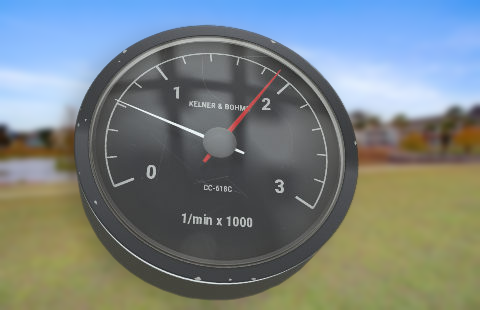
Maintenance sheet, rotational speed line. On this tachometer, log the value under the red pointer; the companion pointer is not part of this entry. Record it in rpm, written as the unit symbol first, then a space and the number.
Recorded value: rpm 1900
